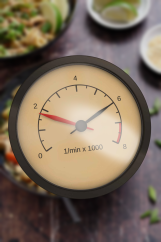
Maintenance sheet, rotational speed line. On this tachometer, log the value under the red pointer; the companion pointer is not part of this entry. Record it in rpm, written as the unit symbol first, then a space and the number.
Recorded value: rpm 1750
